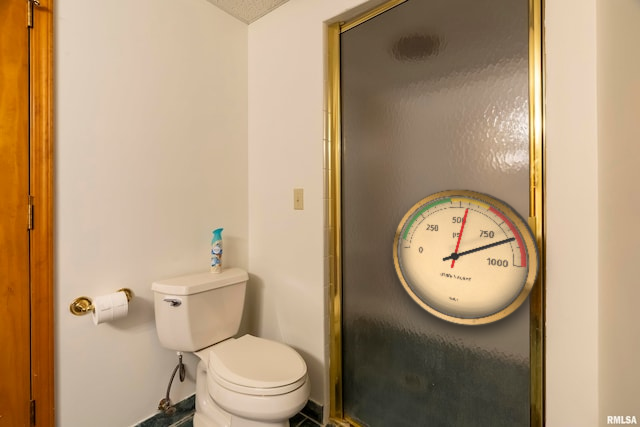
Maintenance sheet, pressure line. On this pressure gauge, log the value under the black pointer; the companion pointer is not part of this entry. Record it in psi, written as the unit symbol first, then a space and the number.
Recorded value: psi 850
